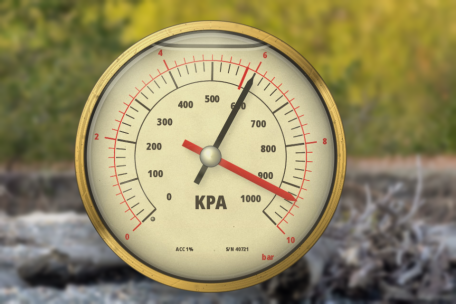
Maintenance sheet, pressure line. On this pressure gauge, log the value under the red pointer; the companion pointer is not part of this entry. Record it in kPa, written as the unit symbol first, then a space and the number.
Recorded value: kPa 930
